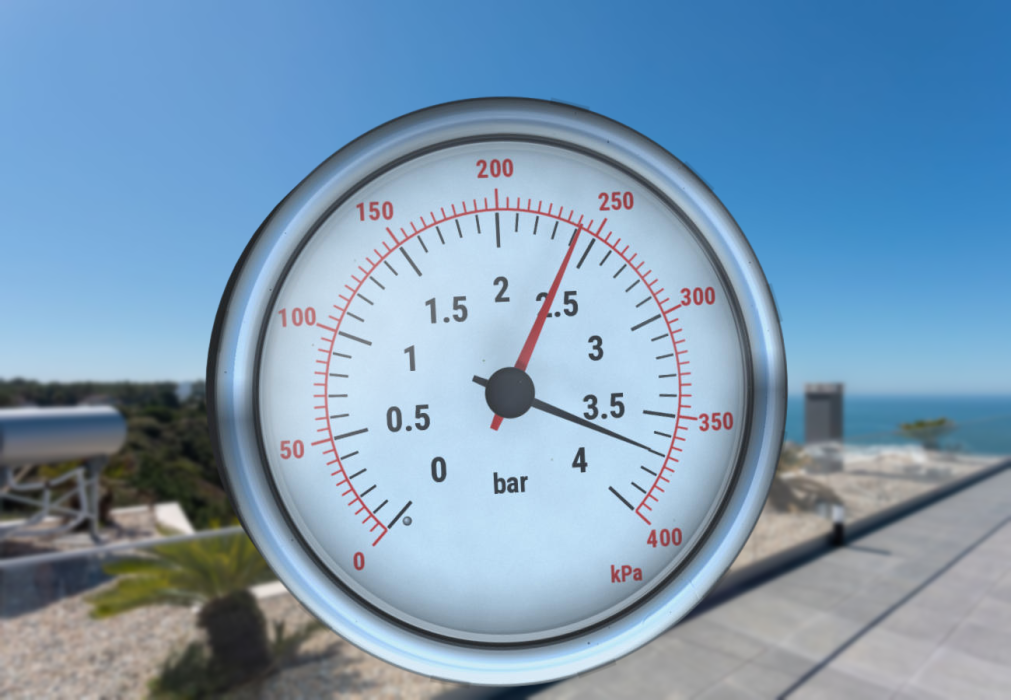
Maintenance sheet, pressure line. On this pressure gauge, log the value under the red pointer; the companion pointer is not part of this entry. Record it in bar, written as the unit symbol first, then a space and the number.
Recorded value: bar 2.4
